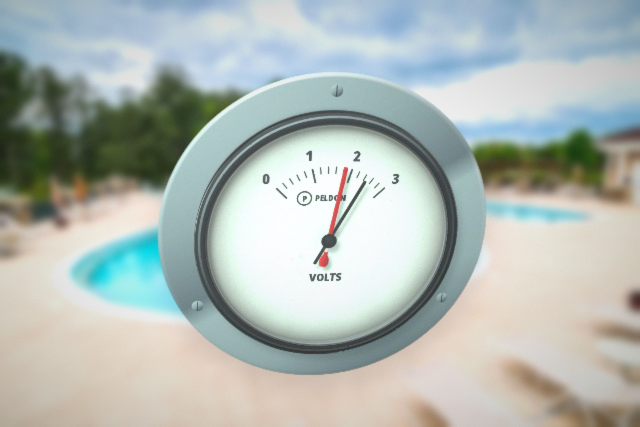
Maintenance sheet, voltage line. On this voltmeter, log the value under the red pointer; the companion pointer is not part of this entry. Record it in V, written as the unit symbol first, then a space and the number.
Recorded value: V 1.8
